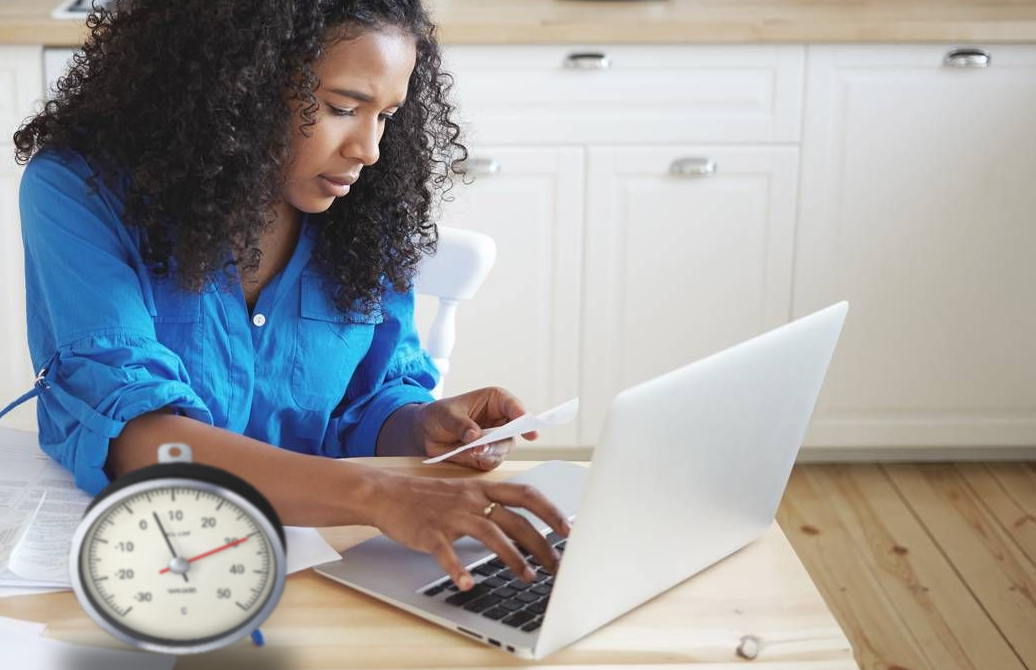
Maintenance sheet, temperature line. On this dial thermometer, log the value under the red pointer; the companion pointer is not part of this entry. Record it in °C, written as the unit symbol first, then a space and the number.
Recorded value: °C 30
